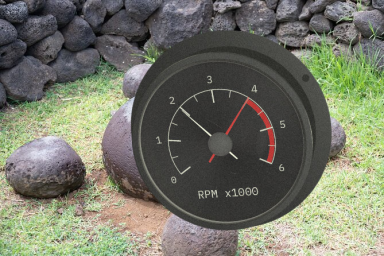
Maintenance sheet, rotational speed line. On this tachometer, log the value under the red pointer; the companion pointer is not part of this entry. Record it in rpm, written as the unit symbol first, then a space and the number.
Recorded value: rpm 4000
